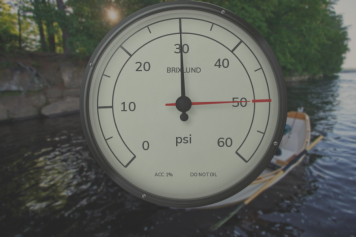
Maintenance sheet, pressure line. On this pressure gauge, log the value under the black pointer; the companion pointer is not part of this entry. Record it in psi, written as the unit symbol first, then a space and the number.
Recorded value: psi 30
